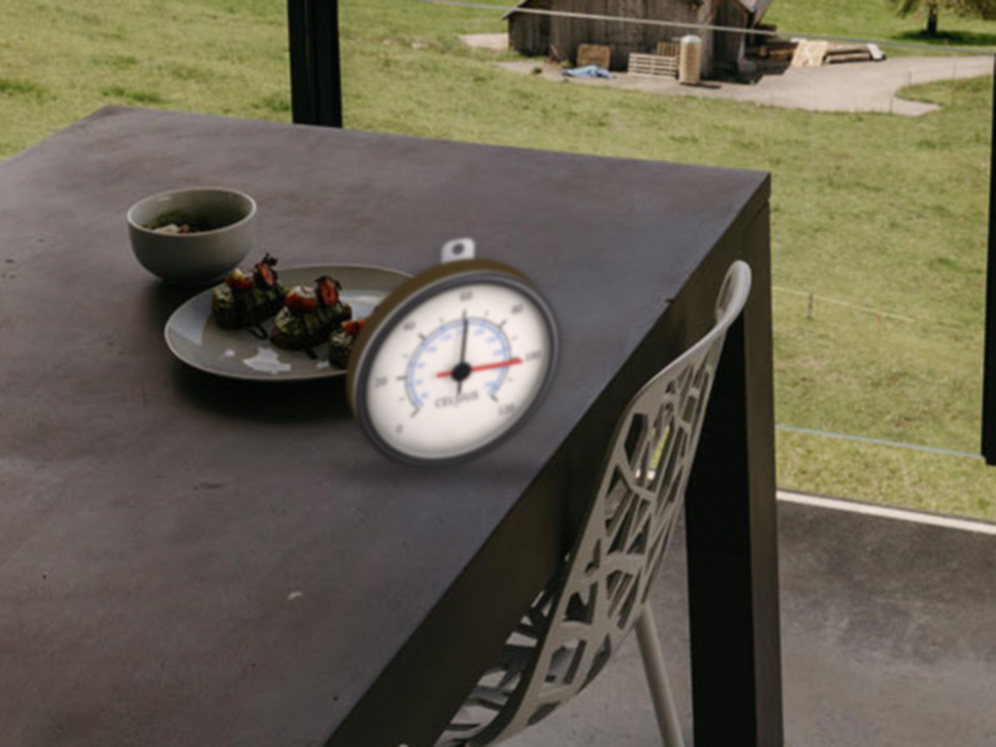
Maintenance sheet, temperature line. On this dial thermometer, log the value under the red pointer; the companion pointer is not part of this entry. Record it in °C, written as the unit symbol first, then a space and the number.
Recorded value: °C 100
